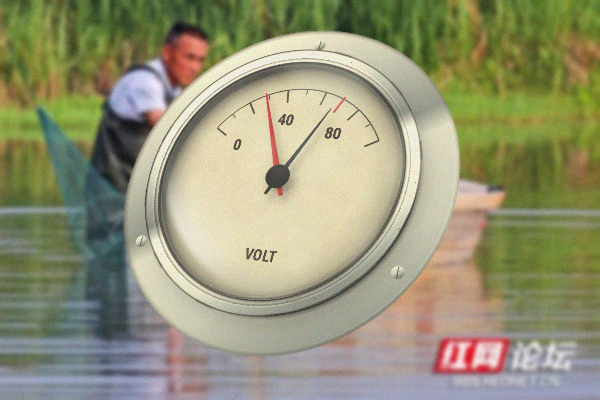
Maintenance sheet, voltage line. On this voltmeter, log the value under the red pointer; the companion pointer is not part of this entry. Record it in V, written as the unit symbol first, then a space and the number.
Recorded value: V 30
